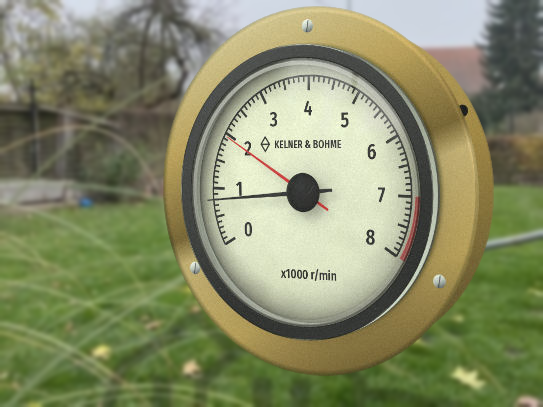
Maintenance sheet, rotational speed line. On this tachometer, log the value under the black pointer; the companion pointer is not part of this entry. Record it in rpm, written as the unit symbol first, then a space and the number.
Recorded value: rpm 800
